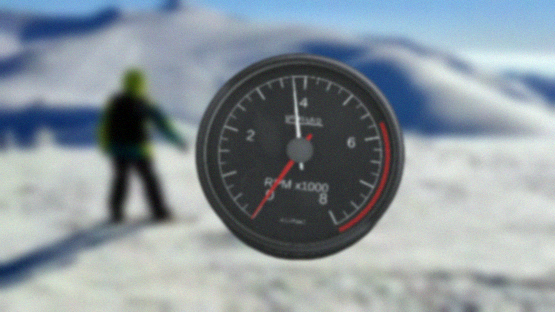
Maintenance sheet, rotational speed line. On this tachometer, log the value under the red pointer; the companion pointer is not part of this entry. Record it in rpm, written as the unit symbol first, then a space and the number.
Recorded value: rpm 0
